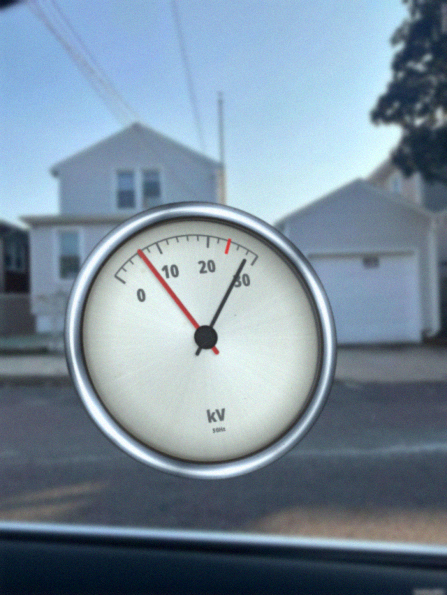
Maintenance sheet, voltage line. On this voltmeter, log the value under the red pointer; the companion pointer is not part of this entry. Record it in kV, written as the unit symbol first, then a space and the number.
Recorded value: kV 6
